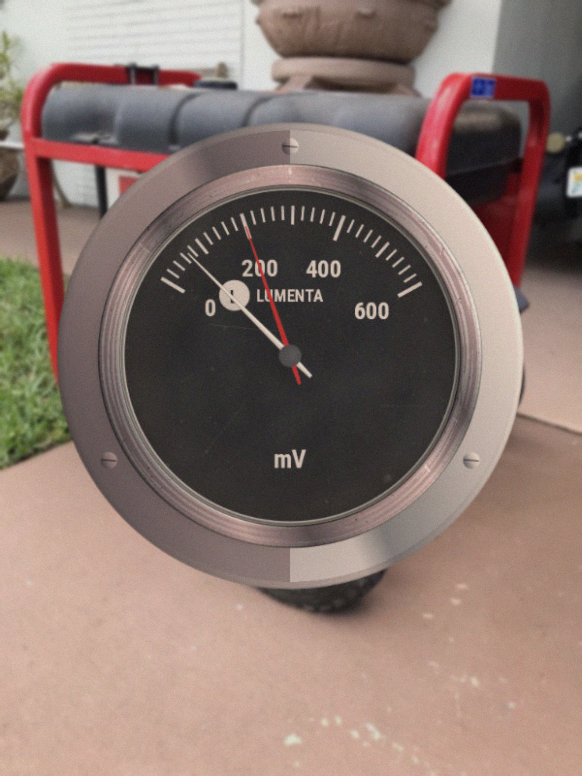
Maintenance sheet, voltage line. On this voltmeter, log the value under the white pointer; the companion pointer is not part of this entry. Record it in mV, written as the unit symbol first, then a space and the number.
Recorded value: mV 70
